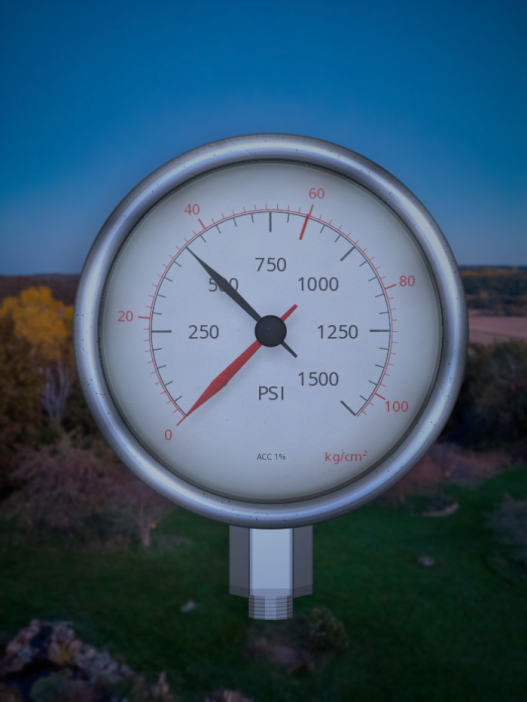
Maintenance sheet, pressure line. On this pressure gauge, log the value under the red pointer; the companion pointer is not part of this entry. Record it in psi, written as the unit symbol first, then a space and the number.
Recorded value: psi 0
